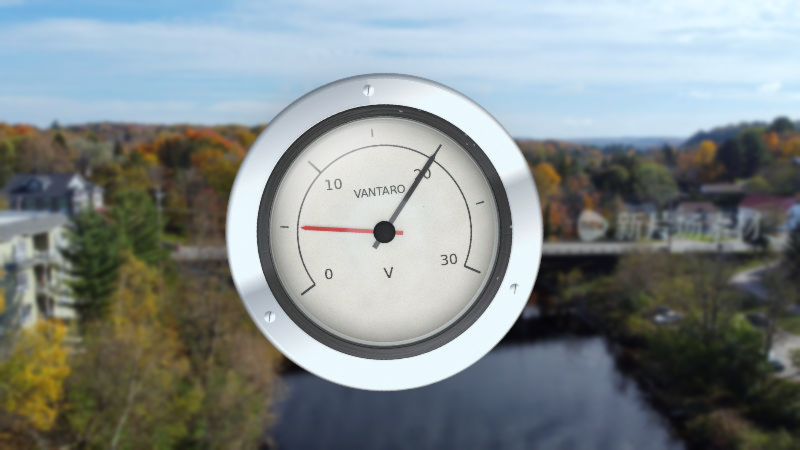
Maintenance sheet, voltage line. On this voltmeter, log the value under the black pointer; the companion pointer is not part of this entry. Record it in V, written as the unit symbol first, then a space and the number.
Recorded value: V 20
